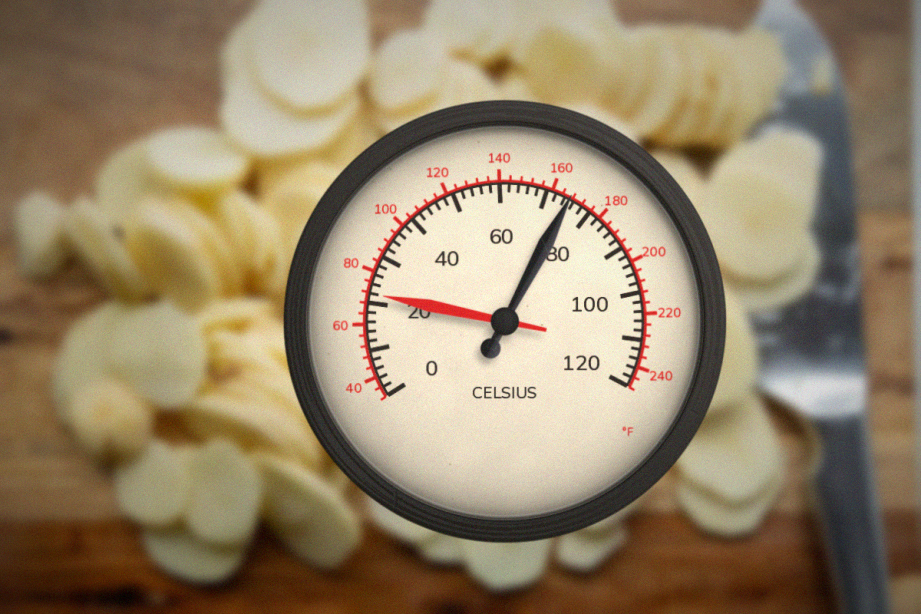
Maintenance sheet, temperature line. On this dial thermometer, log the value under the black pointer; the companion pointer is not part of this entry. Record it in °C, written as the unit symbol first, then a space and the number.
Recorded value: °C 75
